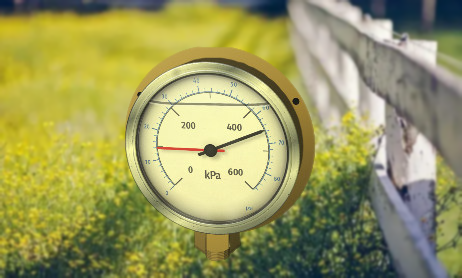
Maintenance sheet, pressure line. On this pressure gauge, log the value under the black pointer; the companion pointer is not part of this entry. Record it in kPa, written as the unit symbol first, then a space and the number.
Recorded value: kPa 450
